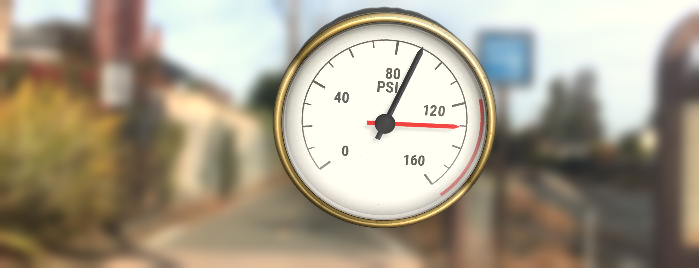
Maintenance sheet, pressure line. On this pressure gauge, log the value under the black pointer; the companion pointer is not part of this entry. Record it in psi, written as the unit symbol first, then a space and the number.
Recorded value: psi 90
